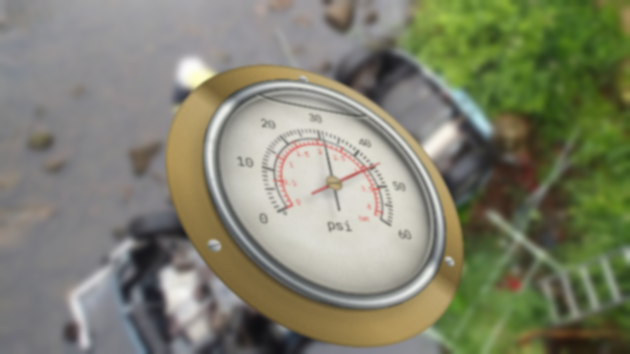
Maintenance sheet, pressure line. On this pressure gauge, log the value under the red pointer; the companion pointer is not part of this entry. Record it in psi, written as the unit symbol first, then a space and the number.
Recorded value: psi 45
